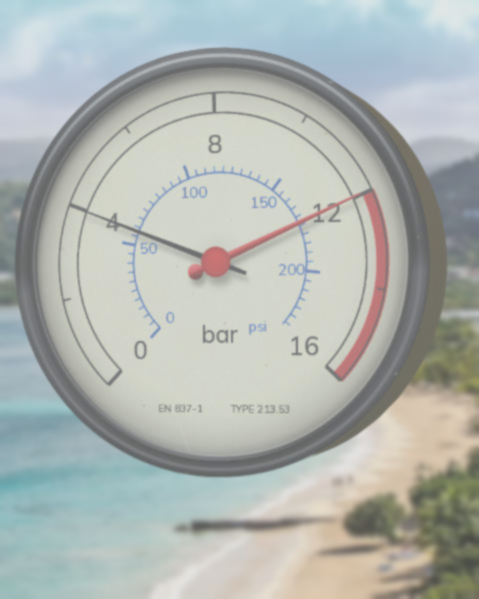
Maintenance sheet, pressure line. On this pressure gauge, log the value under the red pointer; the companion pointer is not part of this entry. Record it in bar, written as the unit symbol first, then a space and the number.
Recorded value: bar 12
